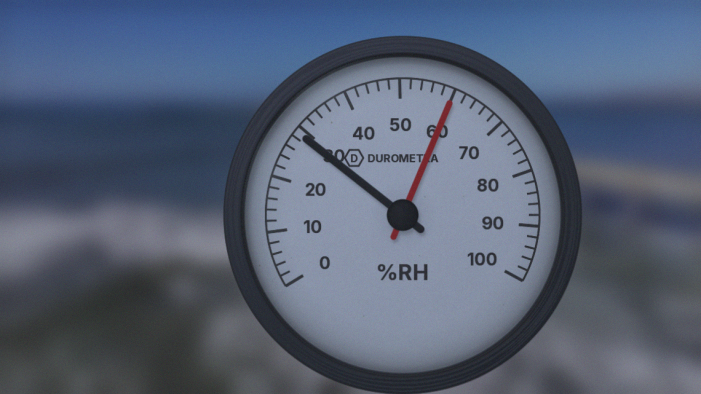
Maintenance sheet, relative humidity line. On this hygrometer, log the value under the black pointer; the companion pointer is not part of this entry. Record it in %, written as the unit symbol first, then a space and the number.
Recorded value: % 29
